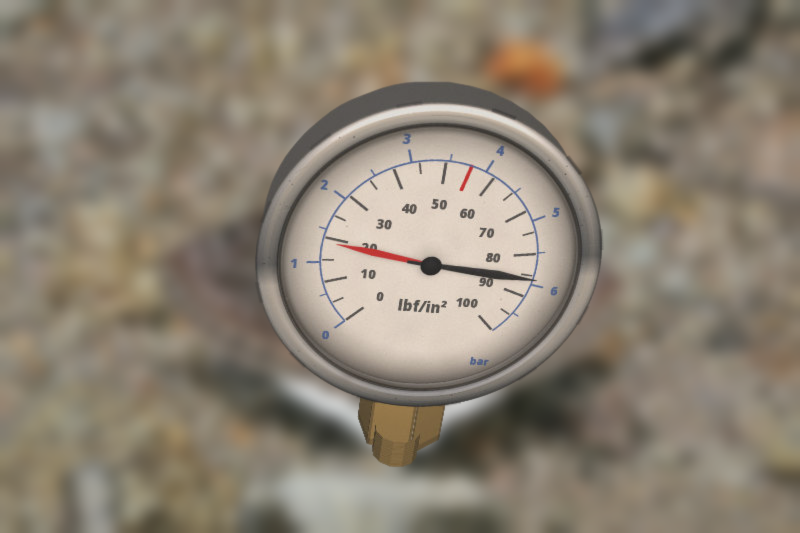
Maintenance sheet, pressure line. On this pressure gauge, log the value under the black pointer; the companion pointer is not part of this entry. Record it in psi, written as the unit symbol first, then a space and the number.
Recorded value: psi 85
